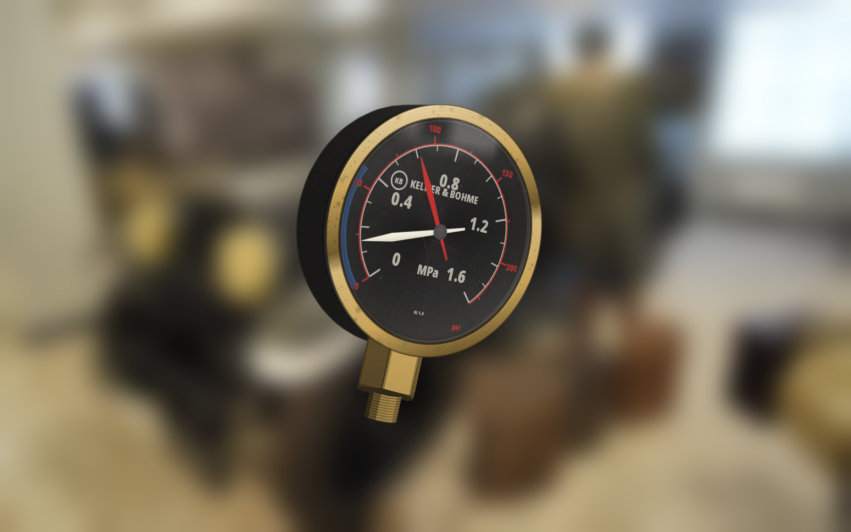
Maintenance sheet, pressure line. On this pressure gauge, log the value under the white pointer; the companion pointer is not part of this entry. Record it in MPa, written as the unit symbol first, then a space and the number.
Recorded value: MPa 0.15
